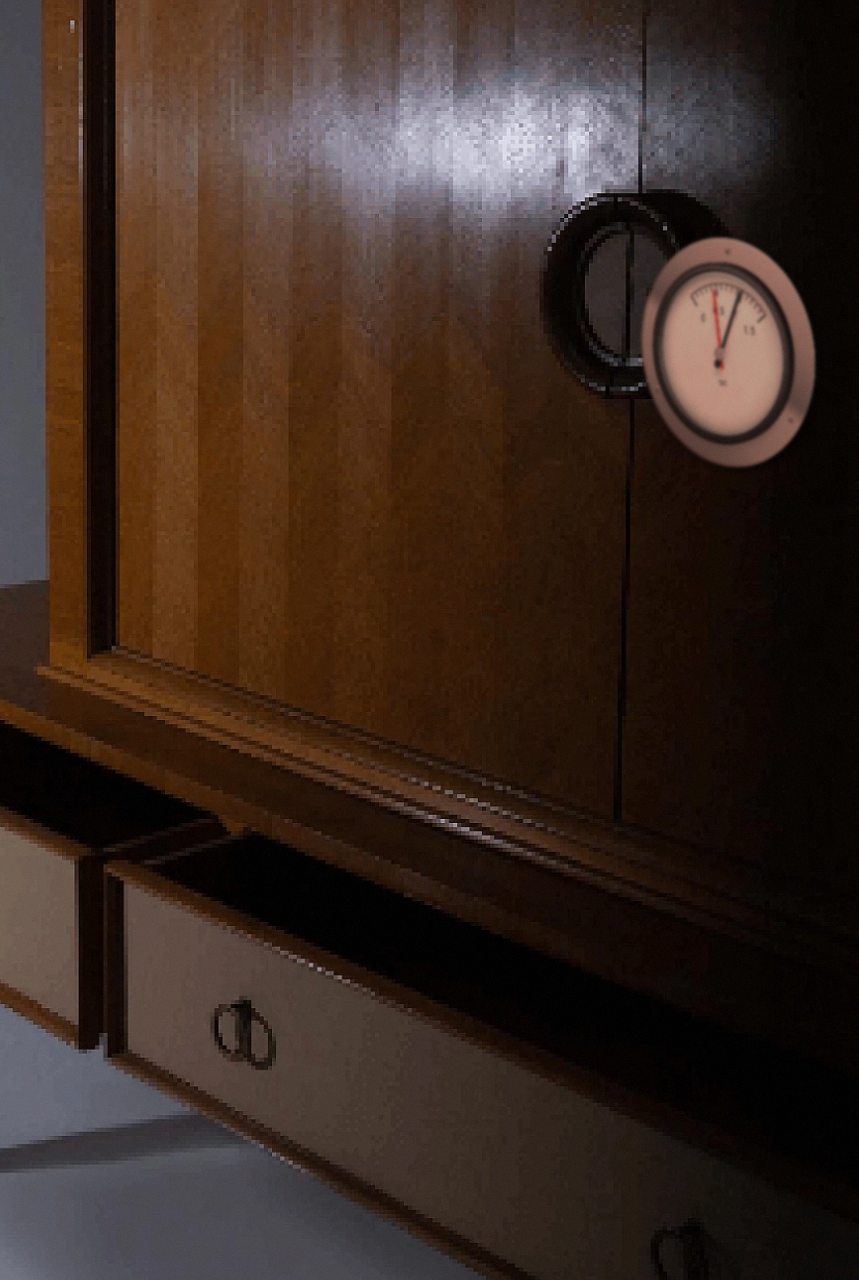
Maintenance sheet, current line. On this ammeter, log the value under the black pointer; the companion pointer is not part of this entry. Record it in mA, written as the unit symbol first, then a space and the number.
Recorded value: mA 1
